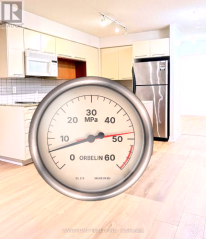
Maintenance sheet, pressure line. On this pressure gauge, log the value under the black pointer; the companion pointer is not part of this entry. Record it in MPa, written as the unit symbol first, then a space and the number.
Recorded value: MPa 6
